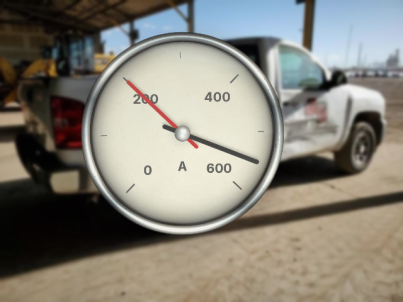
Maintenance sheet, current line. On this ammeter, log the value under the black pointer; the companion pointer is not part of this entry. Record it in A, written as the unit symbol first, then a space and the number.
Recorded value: A 550
